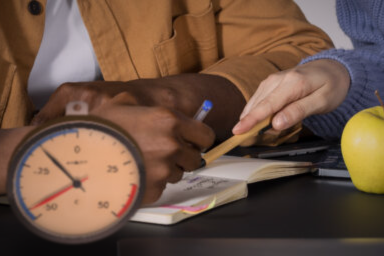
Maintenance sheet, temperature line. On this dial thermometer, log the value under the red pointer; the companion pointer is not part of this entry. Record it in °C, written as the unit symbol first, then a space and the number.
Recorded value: °C -45
